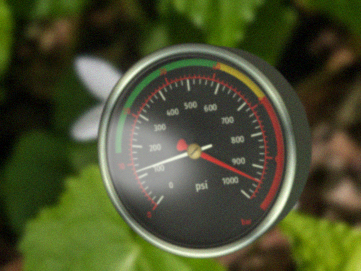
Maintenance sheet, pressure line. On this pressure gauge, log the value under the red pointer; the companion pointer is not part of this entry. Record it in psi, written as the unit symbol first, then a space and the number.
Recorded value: psi 940
